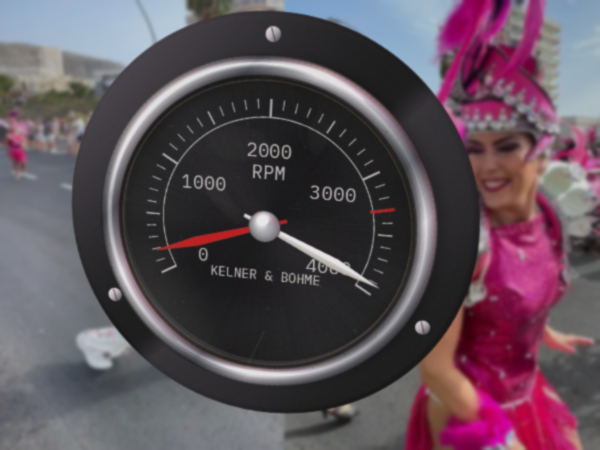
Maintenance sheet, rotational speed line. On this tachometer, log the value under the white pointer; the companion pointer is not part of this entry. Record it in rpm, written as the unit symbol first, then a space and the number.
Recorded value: rpm 3900
